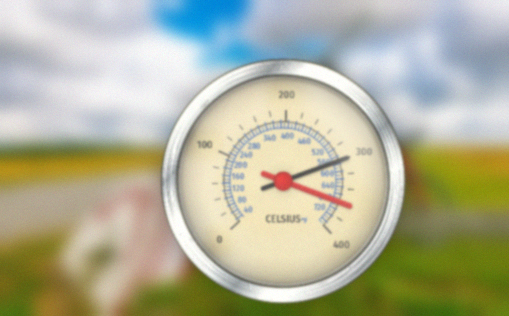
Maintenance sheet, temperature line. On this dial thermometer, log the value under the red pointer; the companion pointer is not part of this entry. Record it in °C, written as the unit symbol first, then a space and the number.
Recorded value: °C 360
